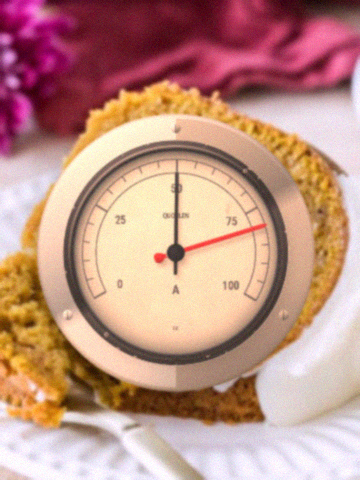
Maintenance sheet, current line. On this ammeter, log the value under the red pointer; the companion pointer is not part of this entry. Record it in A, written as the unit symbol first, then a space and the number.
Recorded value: A 80
